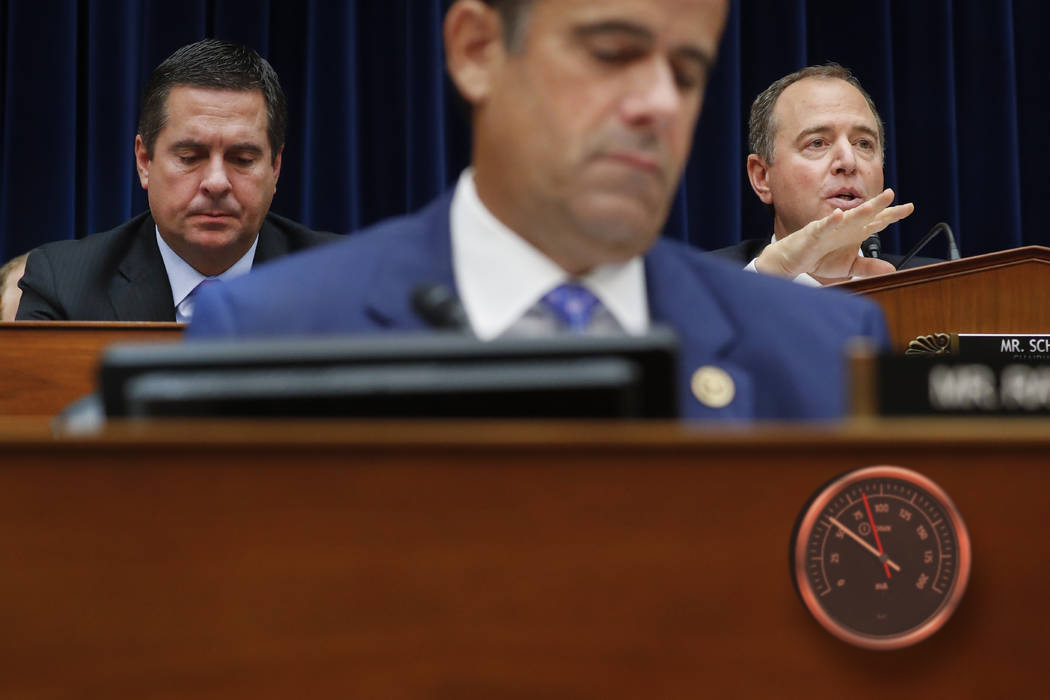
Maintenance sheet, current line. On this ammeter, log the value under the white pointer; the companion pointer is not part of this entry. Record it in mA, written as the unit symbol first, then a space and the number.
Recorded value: mA 55
